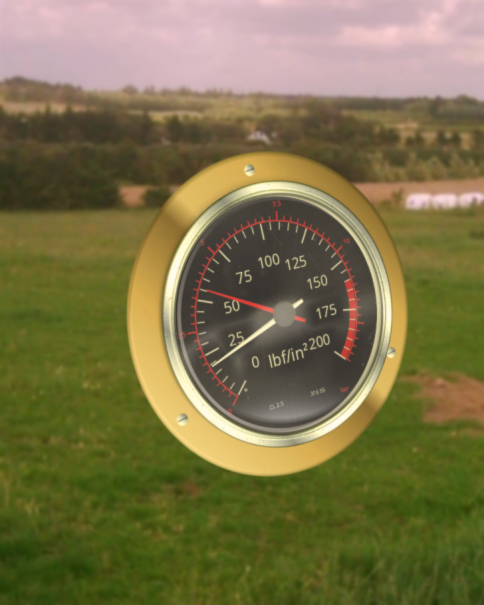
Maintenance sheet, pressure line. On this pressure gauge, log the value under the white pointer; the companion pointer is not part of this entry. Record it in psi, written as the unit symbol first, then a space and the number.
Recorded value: psi 20
